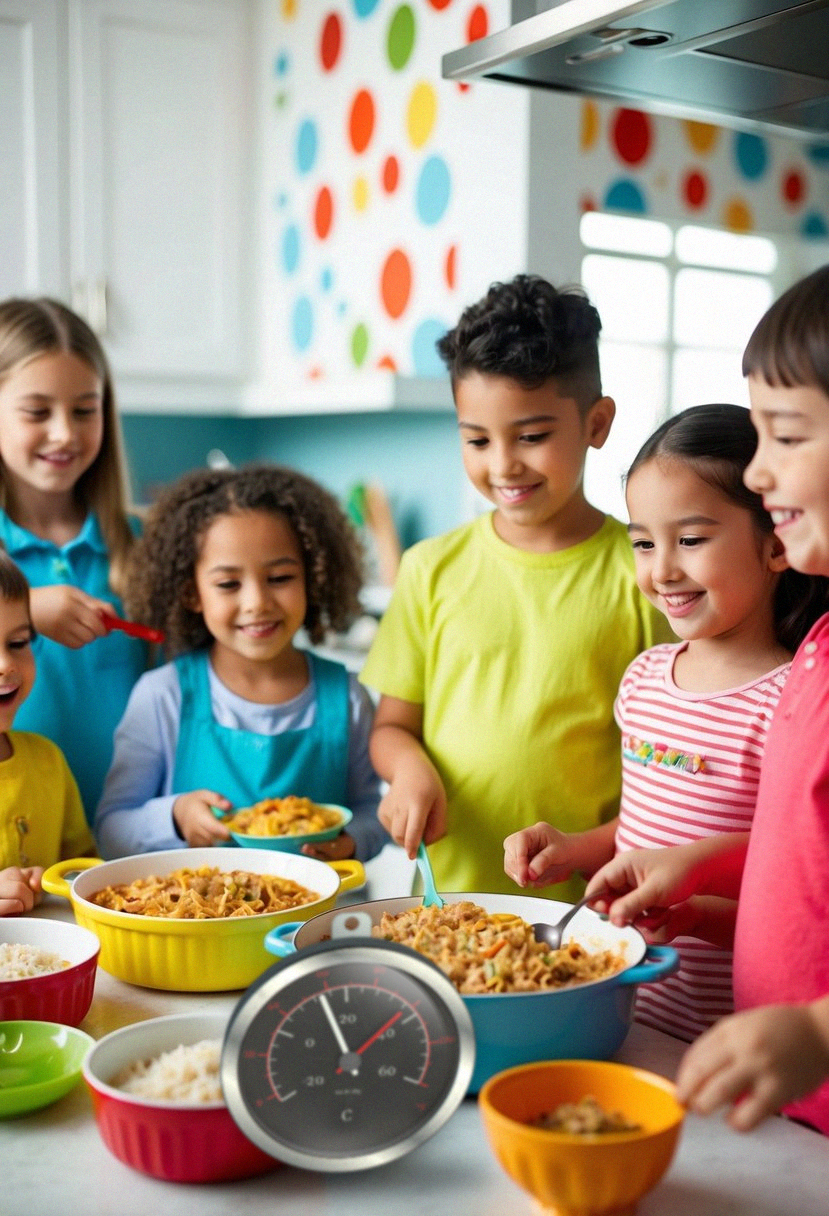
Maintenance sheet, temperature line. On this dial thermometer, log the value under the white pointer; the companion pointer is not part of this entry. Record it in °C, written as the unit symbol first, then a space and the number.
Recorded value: °C 14
